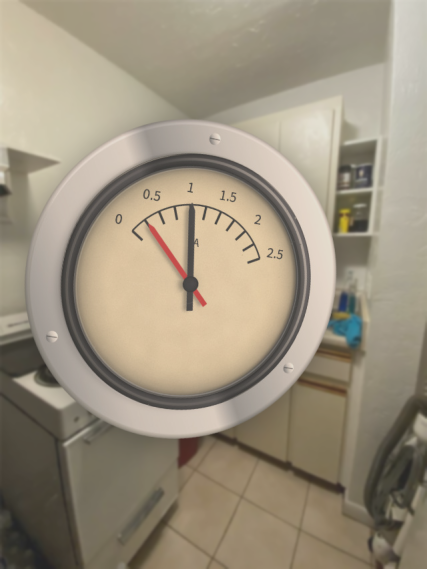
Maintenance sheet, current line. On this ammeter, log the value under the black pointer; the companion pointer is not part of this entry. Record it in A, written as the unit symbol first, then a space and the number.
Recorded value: A 1
